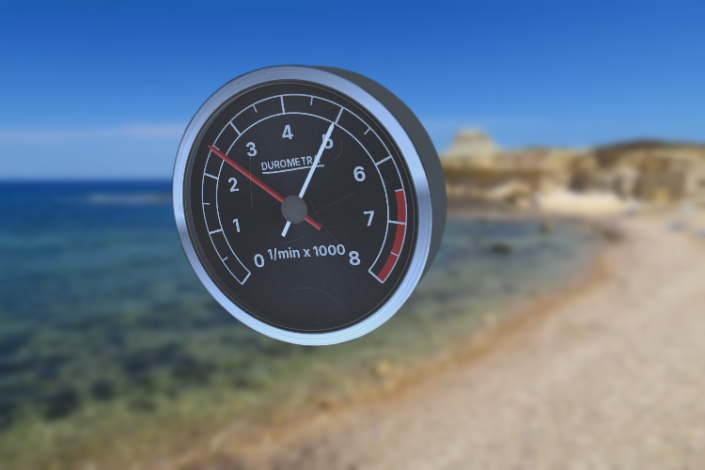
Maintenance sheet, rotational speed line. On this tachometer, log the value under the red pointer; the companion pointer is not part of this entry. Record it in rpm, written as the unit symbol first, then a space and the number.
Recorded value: rpm 2500
